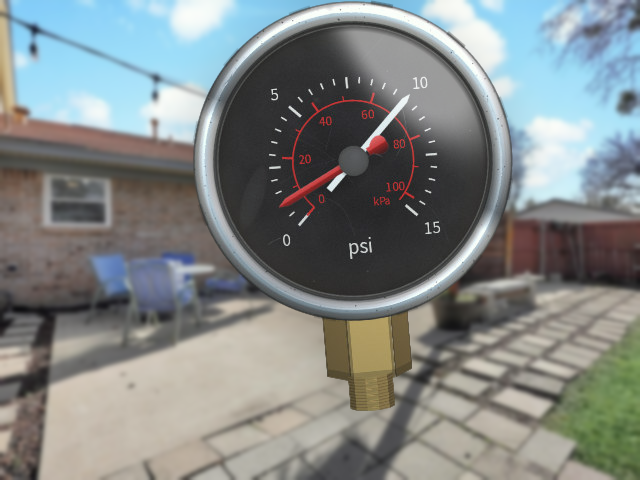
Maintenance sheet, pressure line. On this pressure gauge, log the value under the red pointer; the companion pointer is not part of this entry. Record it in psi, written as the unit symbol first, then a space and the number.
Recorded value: psi 1
